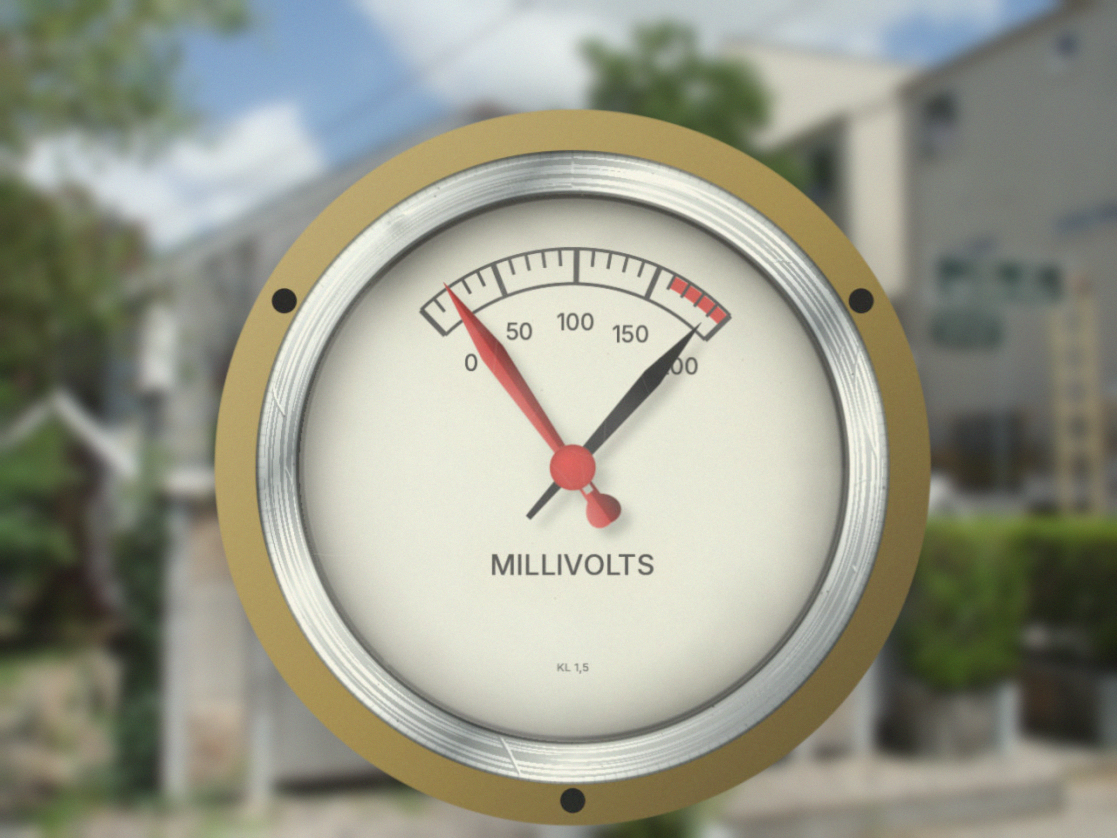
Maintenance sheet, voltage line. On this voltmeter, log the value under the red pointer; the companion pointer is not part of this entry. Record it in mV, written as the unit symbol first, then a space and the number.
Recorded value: mV 20
